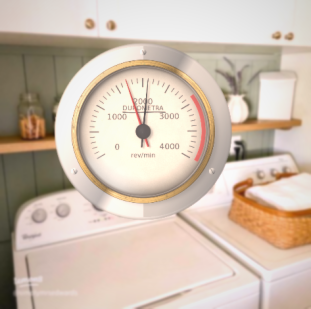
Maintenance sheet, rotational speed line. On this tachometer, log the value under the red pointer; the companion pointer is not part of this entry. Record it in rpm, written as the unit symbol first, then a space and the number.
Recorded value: rpm 1700
